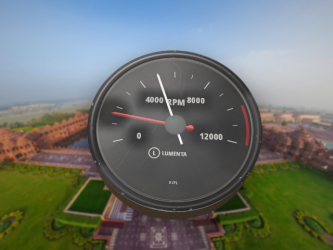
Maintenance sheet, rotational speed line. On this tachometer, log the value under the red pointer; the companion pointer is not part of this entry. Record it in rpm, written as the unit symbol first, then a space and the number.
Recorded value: rpm 1500
